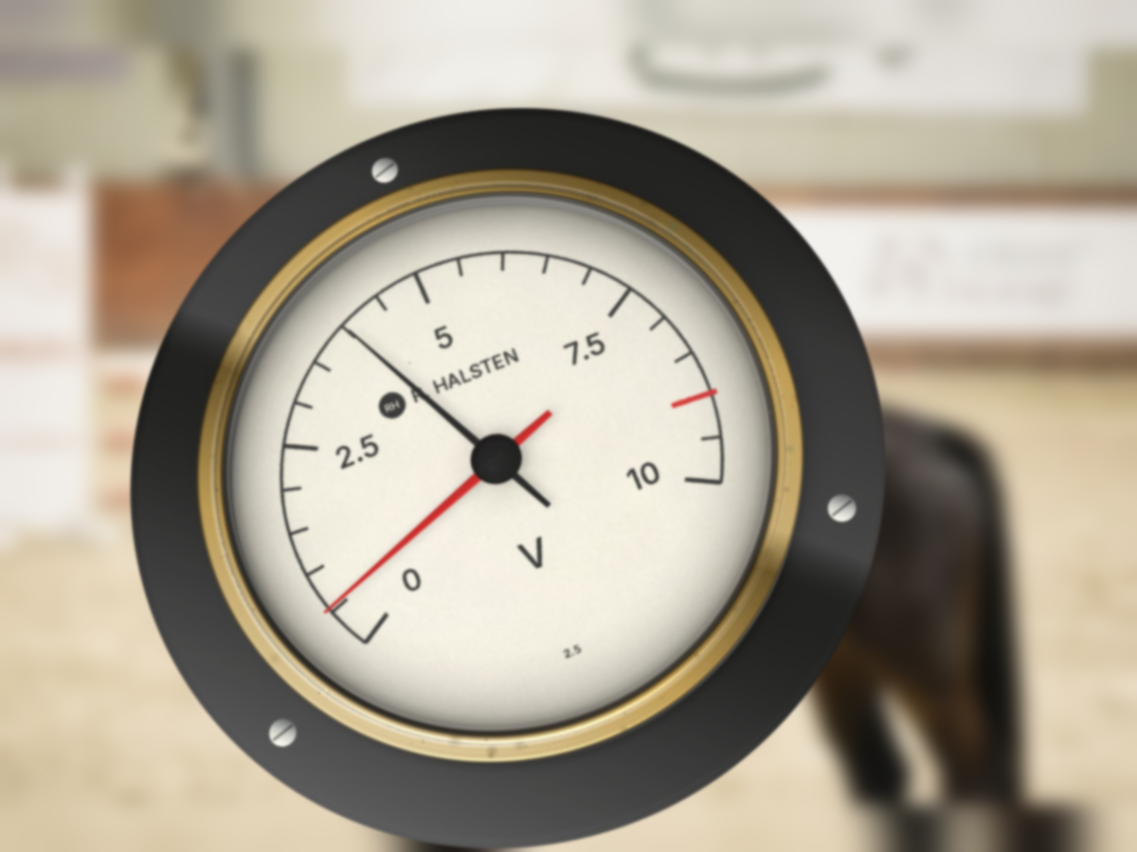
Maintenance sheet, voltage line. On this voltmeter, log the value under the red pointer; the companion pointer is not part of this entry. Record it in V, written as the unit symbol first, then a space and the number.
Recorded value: V 0.5
